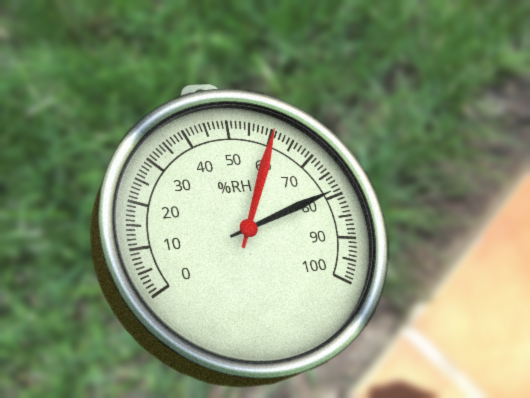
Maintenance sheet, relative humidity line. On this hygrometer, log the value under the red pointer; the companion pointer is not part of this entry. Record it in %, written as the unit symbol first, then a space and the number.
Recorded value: % 60
